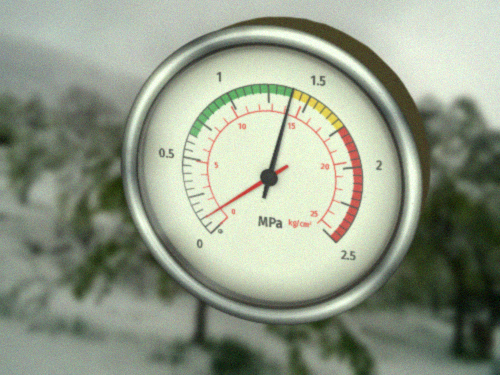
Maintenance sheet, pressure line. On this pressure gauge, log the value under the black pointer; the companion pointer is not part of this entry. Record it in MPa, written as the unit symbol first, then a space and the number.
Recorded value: MPa 1.4
